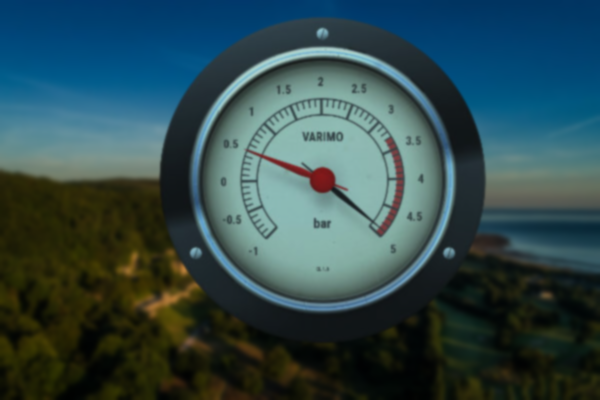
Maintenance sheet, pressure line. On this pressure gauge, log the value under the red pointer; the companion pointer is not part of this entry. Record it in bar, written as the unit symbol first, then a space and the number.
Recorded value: bar 0.5
